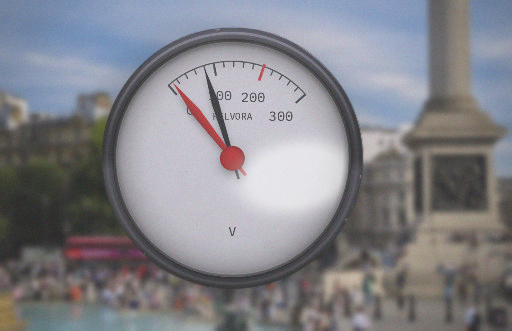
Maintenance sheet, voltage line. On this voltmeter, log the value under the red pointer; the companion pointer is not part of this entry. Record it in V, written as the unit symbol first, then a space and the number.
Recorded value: V 10
